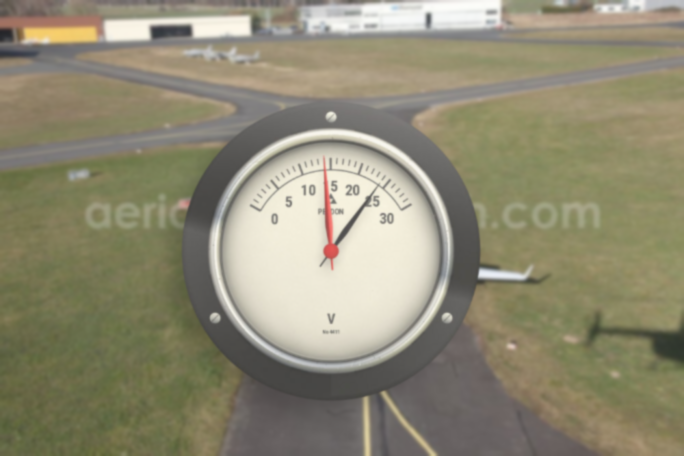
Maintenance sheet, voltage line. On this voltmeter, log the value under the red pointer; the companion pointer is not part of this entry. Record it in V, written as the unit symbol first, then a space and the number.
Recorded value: V 14
